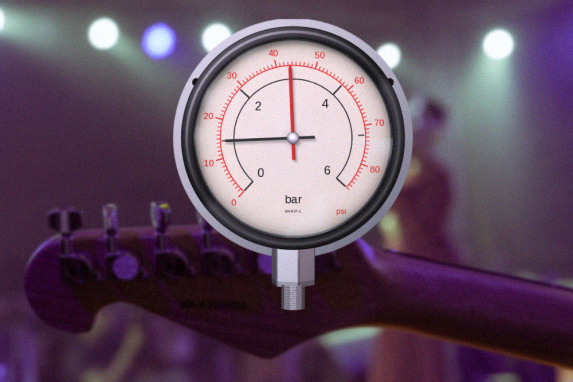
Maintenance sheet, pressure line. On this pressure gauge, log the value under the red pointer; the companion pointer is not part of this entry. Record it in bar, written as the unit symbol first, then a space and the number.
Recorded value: bar 3
